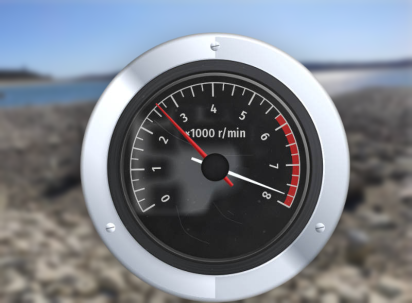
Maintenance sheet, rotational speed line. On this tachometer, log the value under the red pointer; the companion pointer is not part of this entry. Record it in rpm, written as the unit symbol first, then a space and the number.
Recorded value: rpm 2625
